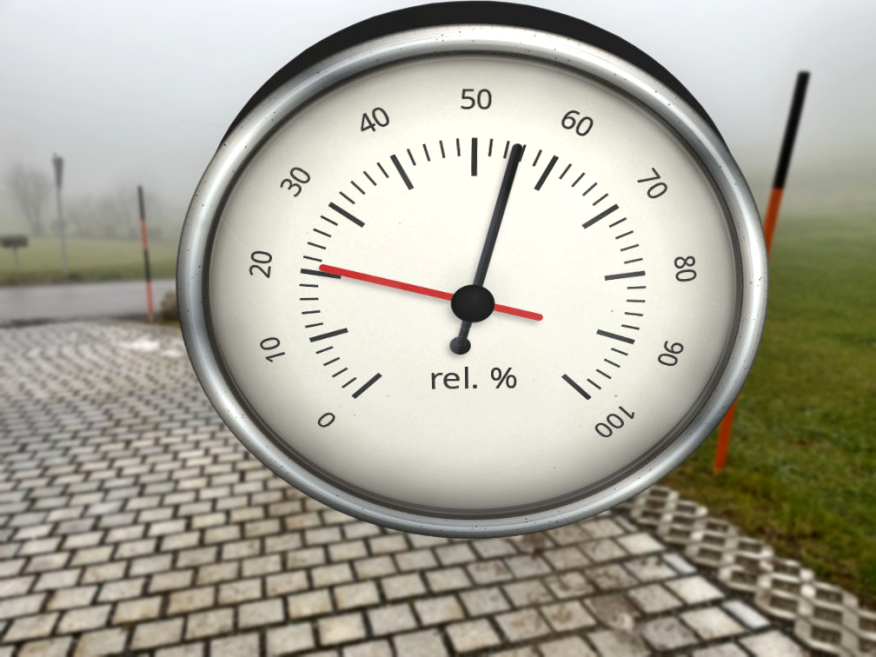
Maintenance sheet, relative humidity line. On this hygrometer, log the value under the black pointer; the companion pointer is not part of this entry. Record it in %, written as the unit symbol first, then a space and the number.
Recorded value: % 55
